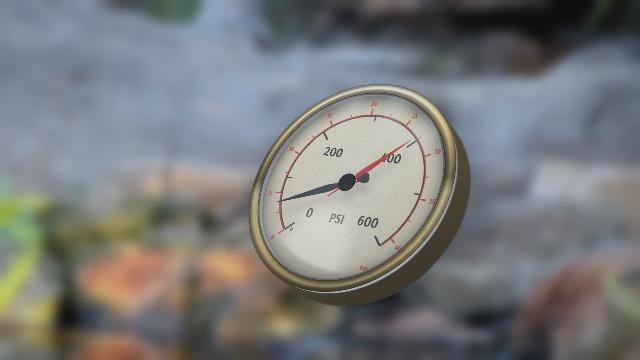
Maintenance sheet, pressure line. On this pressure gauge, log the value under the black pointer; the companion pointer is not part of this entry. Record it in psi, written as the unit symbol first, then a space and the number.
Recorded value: psi 50
